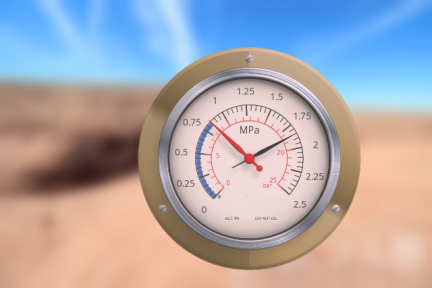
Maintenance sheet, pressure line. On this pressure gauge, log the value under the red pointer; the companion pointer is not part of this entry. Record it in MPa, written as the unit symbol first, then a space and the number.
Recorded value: MPa 0.85
